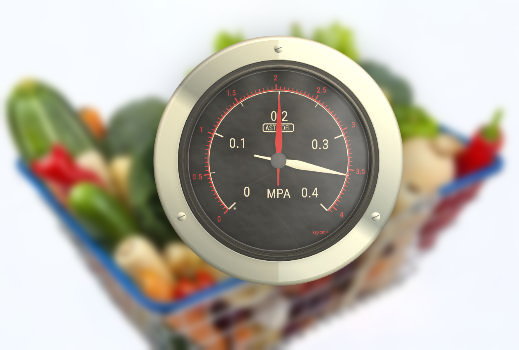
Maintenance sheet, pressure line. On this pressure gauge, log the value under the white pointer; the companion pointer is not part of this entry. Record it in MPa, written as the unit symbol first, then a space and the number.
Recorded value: MPa 0.35
